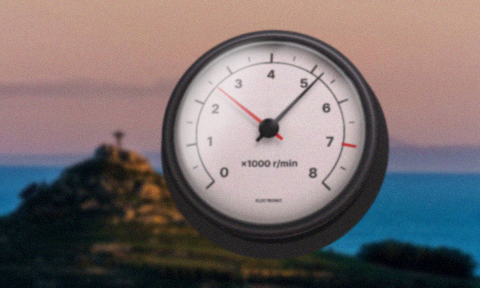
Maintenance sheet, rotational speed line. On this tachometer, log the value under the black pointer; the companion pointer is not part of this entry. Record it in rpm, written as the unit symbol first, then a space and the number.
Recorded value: rpm 5250
